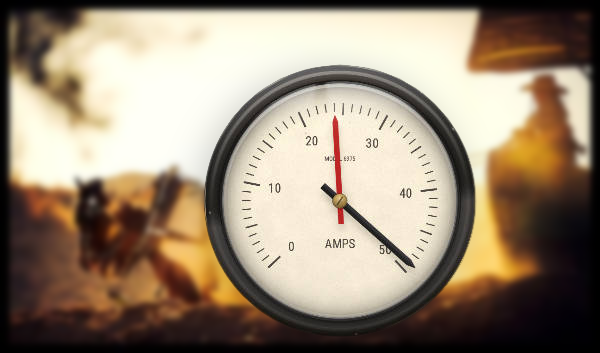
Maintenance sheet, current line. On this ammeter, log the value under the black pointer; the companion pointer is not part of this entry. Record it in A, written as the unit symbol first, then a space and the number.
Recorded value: A 49
